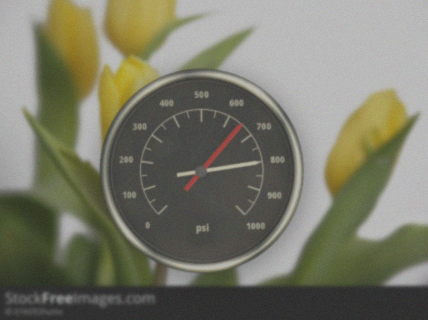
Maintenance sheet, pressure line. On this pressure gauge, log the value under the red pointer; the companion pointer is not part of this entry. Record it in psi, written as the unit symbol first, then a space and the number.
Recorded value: psi 650
